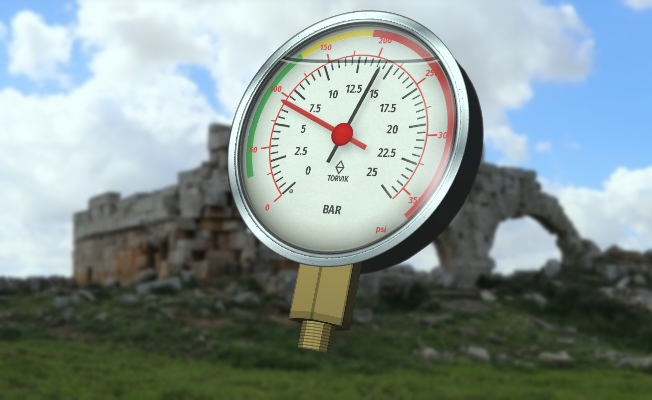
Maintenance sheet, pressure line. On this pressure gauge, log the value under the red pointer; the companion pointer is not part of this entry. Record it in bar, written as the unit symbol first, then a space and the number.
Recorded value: bar 6.5
